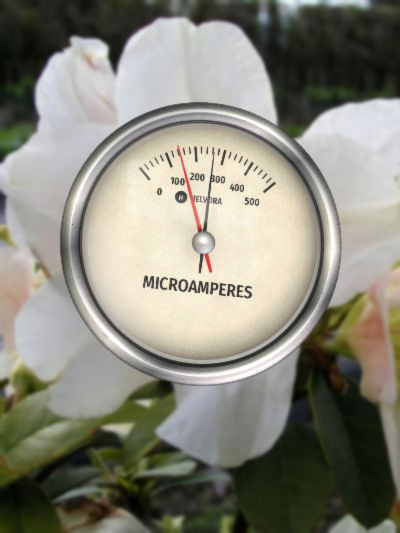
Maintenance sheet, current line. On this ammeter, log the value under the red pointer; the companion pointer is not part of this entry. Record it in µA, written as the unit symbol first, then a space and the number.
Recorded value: µA 140
